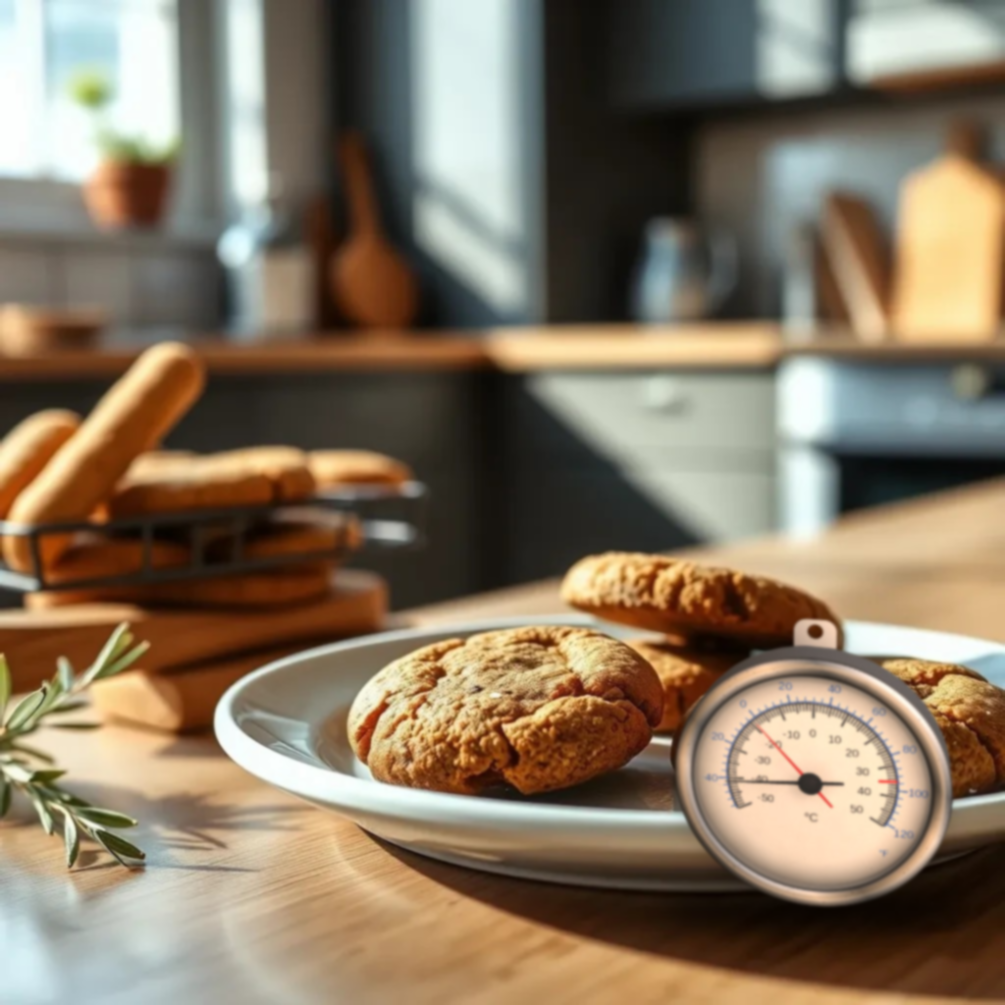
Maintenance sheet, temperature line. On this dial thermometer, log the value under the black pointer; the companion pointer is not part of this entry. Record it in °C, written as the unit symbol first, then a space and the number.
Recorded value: °C -40
